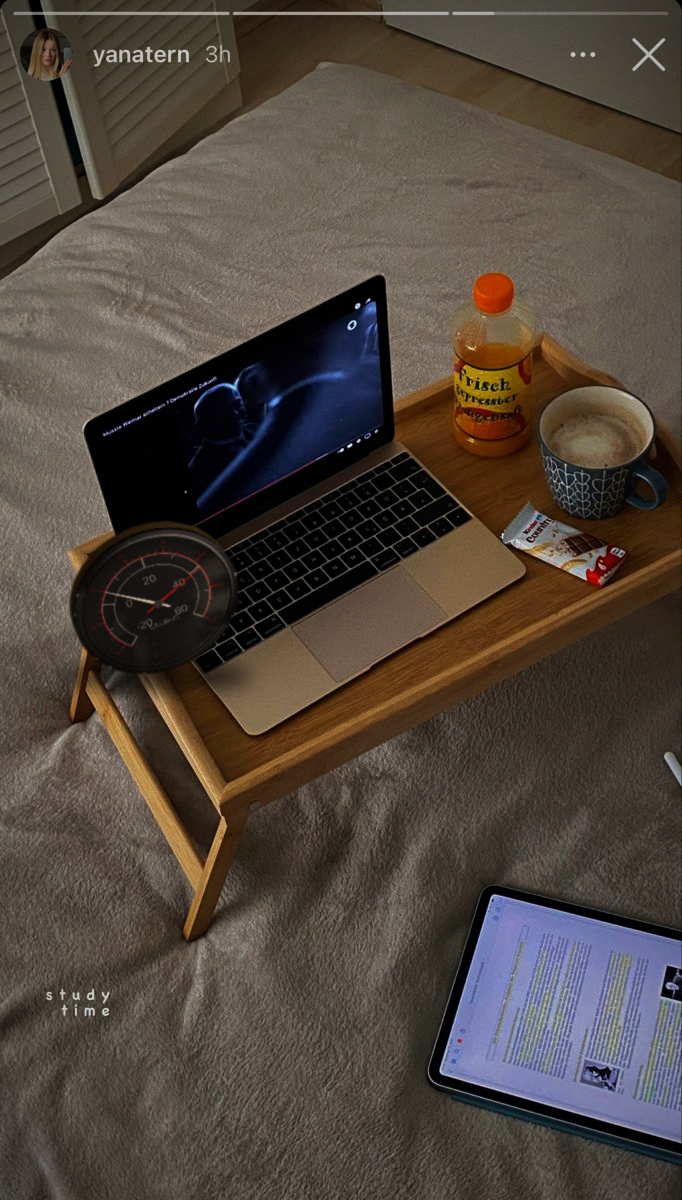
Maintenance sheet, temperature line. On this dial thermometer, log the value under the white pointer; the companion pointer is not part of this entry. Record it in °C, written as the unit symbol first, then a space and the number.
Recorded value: °C 5
